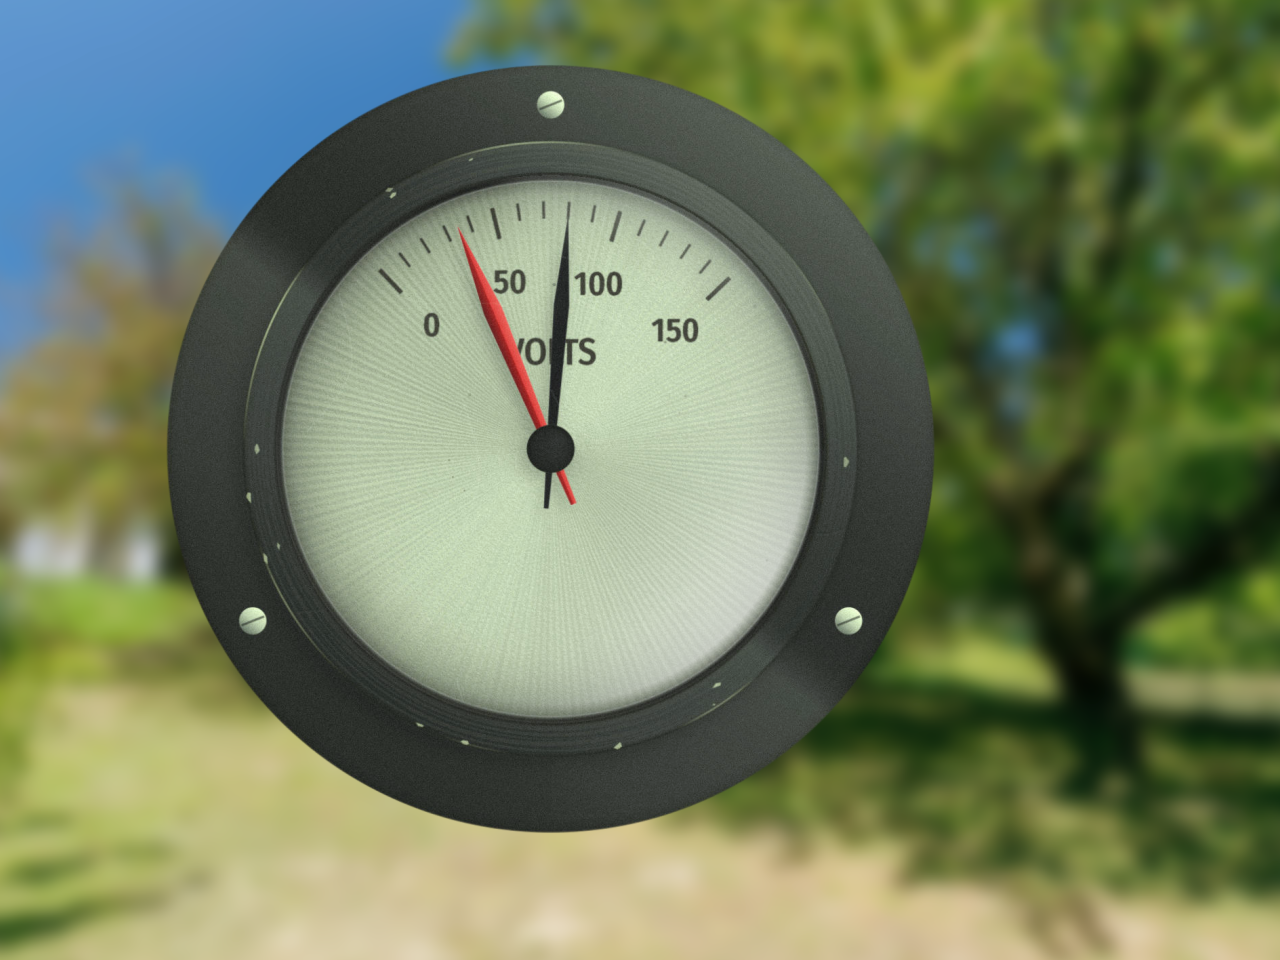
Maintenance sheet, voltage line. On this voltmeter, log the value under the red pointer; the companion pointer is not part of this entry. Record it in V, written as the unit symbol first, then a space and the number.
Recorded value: V 35
